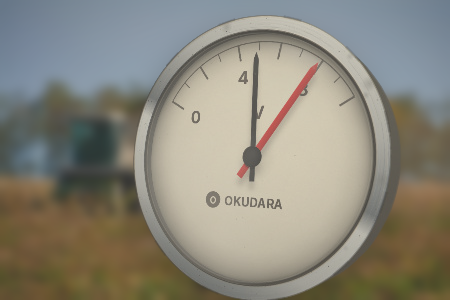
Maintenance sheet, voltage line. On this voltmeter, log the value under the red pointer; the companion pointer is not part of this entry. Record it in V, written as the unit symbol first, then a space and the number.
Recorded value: V 8
